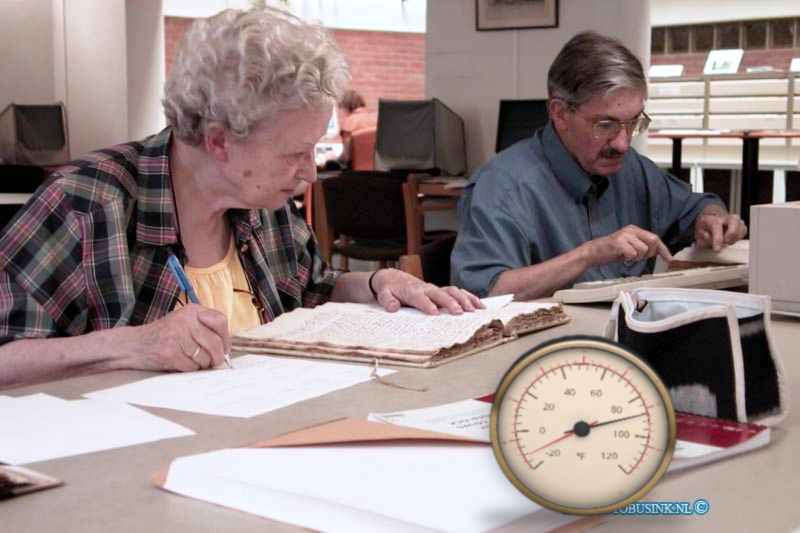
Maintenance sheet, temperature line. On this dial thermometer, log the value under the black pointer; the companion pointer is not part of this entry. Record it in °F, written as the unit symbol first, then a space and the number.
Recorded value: °F 88
